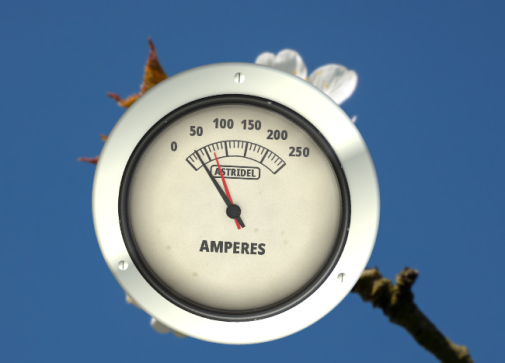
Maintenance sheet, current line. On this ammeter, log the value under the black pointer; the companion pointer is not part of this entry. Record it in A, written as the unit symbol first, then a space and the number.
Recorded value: A 30
